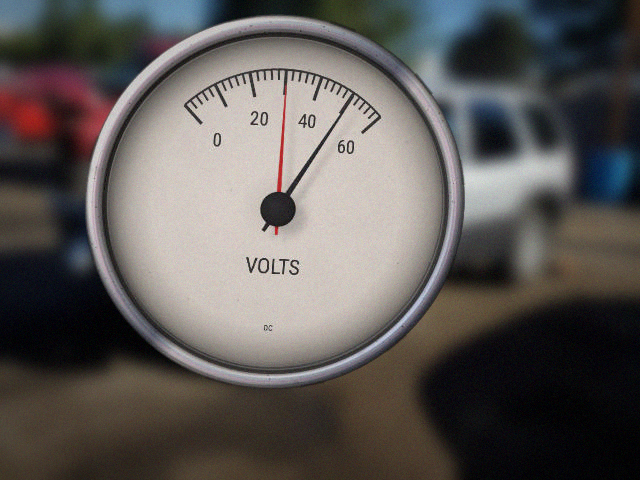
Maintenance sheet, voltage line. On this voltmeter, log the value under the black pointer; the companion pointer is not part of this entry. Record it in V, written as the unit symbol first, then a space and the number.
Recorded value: V 50
